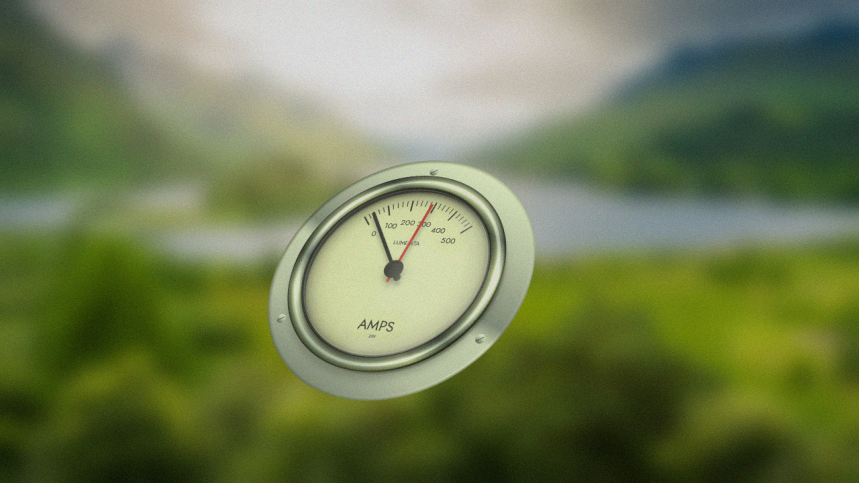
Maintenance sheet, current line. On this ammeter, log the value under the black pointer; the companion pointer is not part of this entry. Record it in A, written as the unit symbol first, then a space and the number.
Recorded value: A 40
